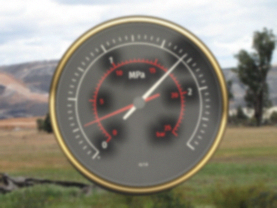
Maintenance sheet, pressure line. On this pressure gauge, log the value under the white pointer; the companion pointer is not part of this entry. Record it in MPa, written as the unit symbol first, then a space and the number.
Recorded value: MPa 1.7
